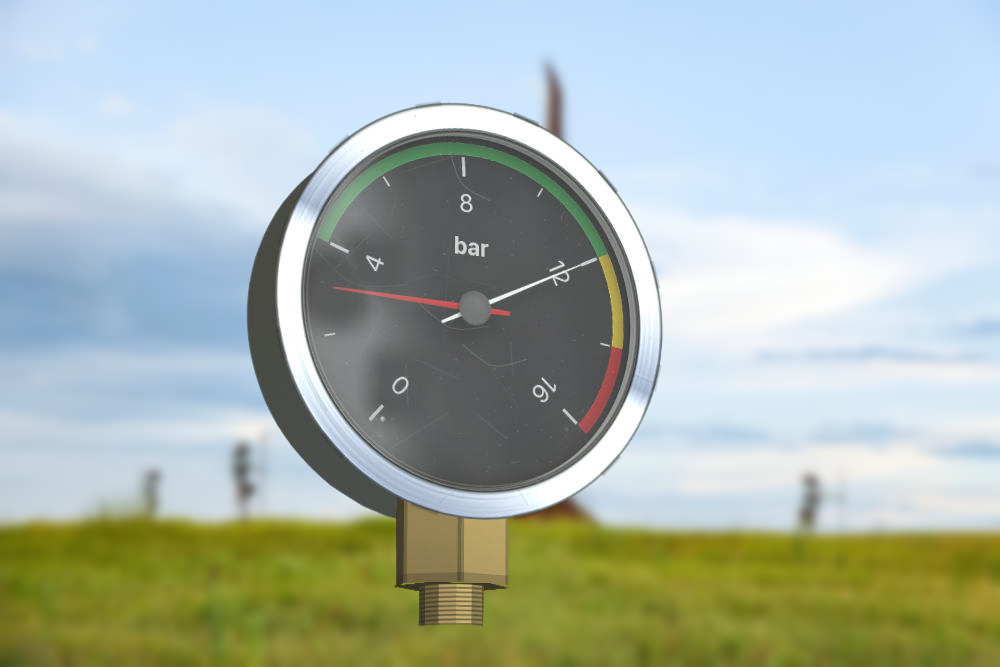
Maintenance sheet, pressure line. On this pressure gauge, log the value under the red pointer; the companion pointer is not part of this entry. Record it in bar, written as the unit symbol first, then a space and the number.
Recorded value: bar 3
